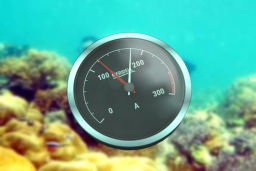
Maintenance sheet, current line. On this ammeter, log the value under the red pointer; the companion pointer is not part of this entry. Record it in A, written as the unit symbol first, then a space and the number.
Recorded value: A 120
